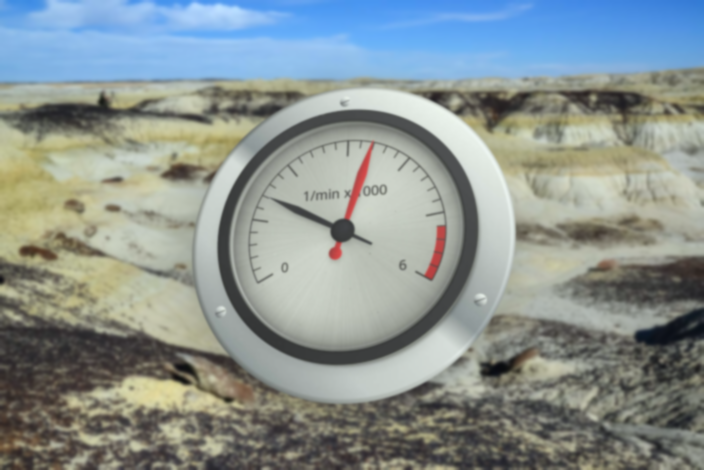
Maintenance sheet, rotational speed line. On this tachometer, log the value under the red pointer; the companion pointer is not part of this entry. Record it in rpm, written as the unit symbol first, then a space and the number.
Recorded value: rpm 3400
